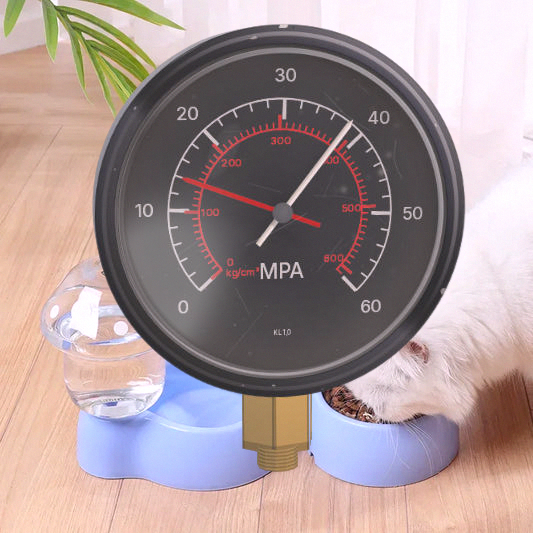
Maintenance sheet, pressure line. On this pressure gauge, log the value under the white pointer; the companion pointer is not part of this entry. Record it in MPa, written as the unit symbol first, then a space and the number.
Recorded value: MPa 38
